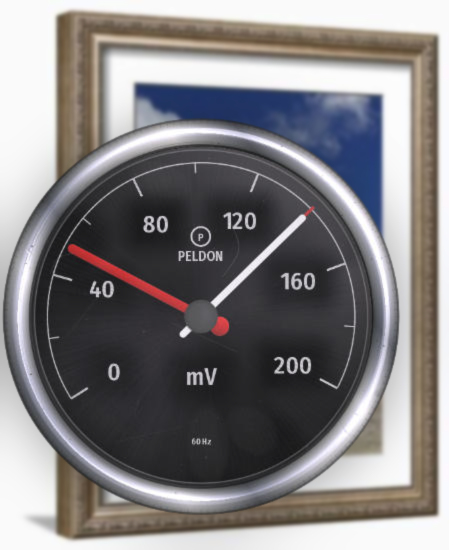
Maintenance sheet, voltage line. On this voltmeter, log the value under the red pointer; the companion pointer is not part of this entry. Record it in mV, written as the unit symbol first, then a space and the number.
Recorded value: mV 50
